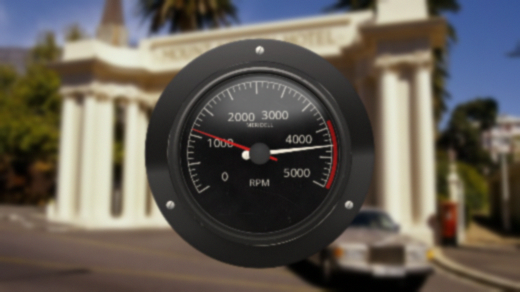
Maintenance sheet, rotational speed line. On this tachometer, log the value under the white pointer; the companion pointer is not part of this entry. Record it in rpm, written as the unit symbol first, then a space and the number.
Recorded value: rpm 4300
